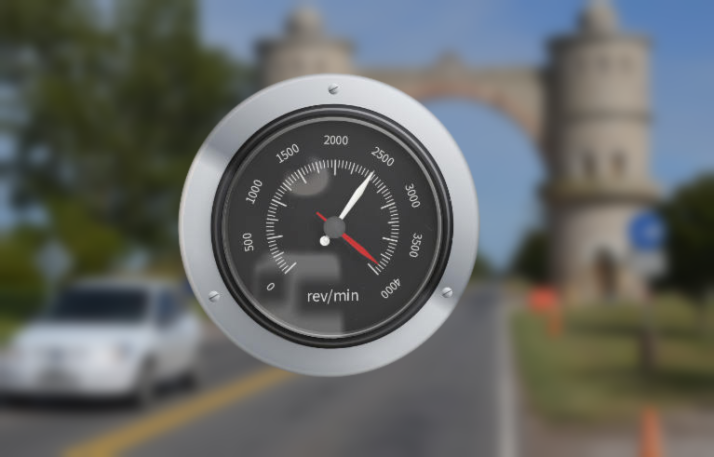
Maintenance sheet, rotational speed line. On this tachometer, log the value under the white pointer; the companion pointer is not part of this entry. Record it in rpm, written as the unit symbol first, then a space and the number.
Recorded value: rpm 2500
